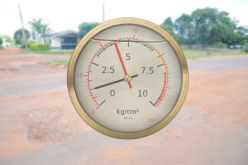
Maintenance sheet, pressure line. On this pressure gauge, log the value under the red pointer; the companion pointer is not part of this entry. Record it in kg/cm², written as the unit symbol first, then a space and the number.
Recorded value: kg/cm² 4.25
